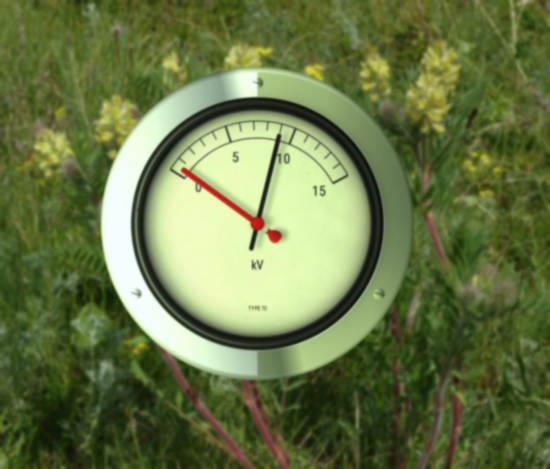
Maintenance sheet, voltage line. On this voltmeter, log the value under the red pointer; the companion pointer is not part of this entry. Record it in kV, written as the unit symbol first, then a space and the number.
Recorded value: kV 0.5
